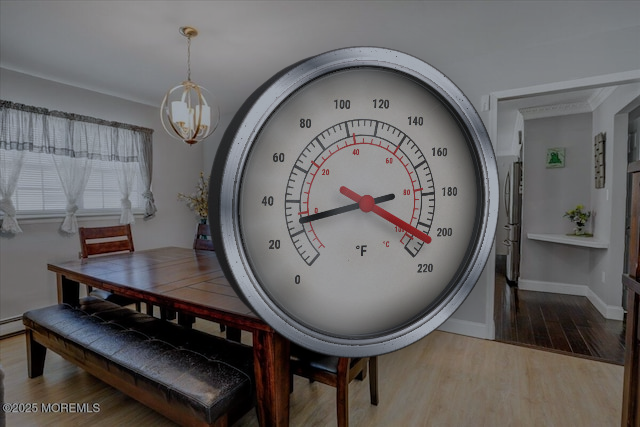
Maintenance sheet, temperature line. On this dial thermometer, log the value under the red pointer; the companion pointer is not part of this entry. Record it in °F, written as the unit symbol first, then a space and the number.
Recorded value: °F 208
